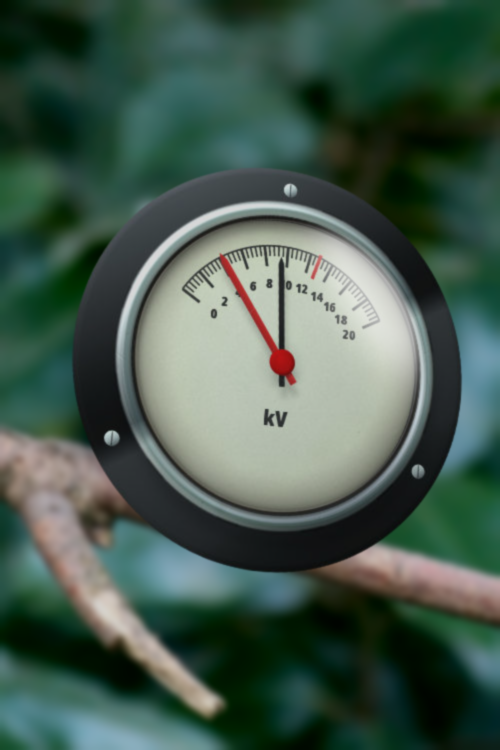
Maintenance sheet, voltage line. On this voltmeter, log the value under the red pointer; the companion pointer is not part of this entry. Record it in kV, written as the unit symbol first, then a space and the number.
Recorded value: kV 4
